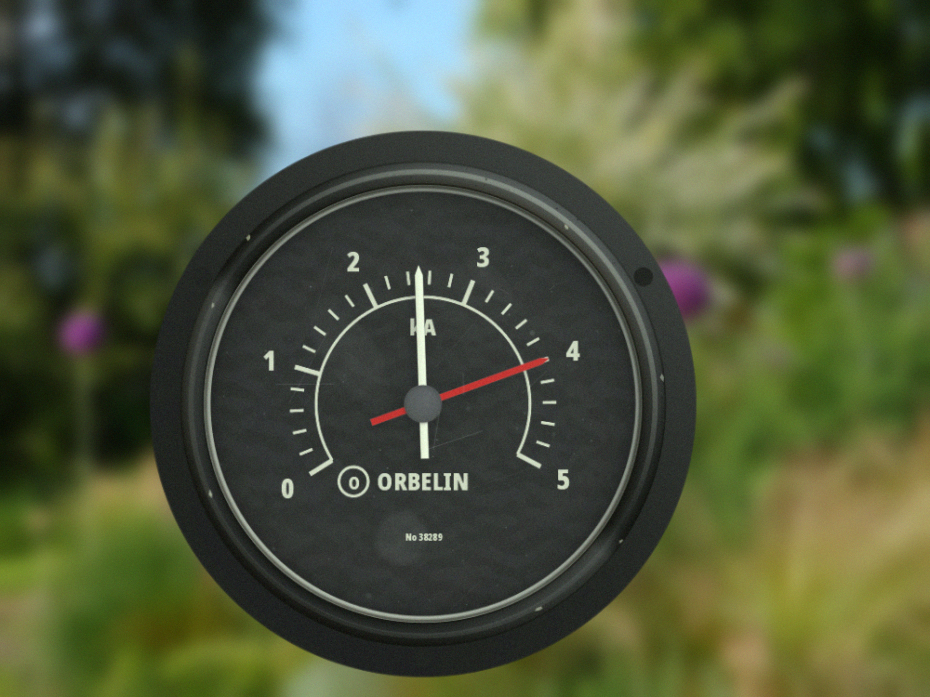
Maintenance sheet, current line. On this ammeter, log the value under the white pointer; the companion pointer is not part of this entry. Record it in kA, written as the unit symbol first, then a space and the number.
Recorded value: kA 2.5
